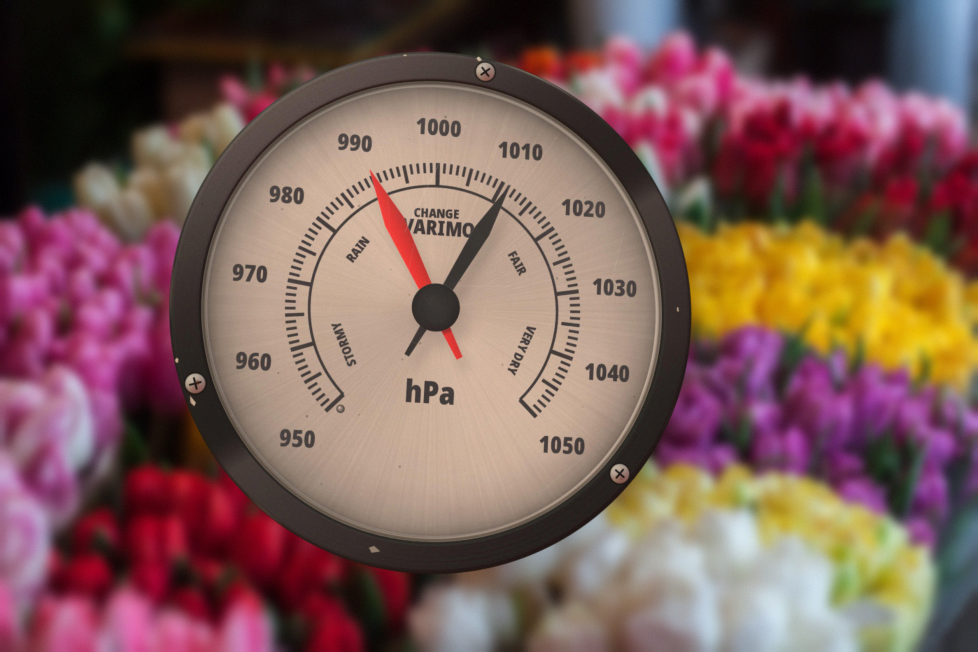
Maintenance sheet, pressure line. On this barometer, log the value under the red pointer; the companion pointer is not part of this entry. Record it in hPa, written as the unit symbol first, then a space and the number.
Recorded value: hPa 990
